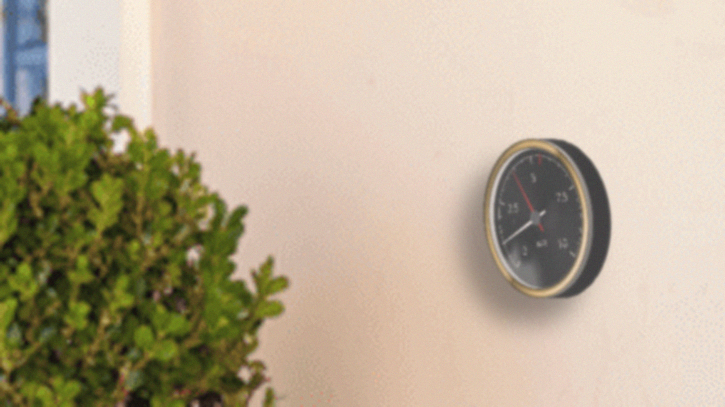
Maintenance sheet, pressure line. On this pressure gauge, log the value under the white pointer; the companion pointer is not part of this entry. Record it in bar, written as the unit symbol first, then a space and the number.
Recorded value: bar 1
